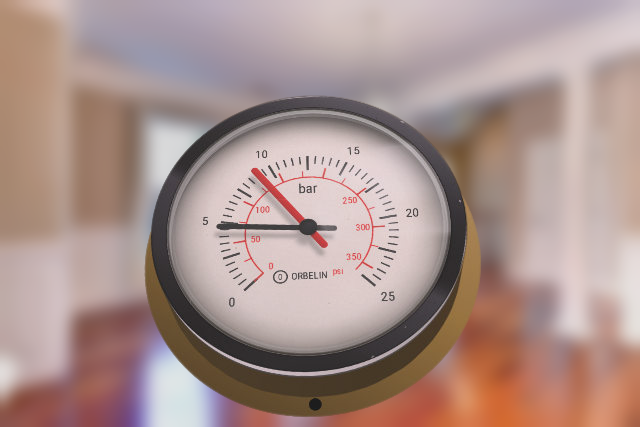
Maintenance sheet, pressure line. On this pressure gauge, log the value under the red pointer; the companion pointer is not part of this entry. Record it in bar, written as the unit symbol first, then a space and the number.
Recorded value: bar 9
